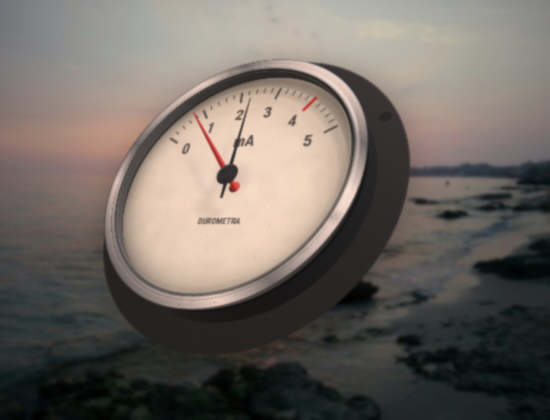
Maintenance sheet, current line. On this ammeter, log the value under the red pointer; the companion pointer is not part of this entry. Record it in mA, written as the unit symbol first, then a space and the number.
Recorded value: mA 0.8
